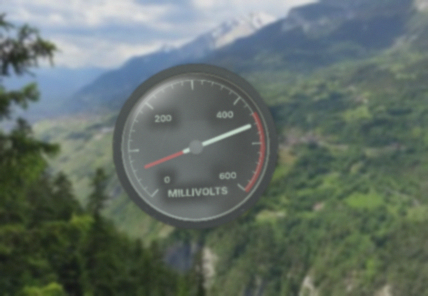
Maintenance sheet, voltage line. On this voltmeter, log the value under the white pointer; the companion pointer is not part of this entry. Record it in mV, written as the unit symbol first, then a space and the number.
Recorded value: mV 460
